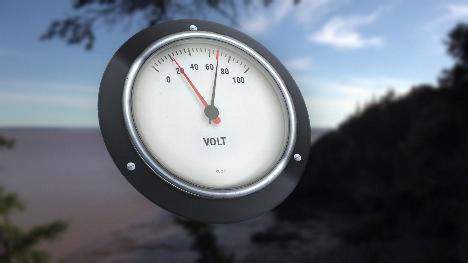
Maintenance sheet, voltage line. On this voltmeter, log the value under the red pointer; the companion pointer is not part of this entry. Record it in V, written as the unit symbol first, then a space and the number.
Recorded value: V 20
